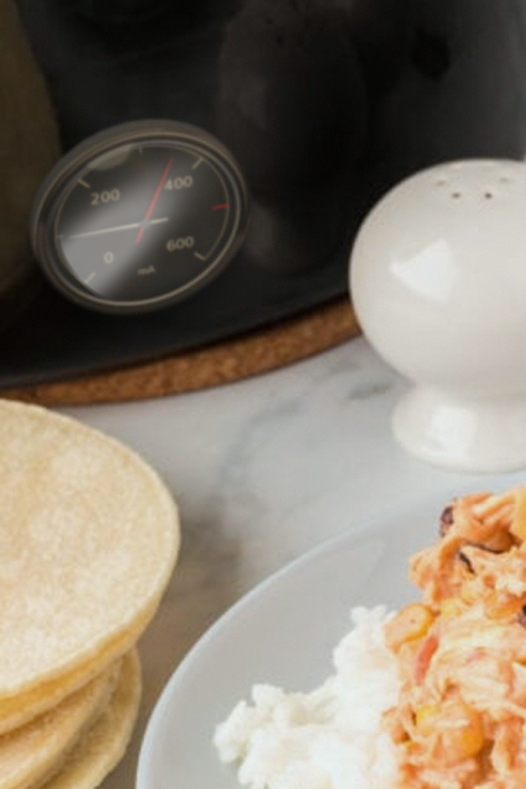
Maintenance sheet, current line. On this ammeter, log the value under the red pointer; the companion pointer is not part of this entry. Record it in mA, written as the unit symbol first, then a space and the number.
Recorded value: mA 350
